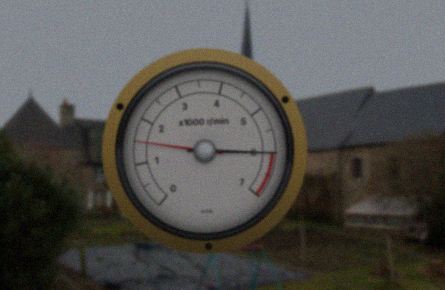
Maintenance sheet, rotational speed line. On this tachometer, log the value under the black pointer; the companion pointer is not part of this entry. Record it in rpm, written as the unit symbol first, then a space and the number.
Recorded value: rpm 6000
